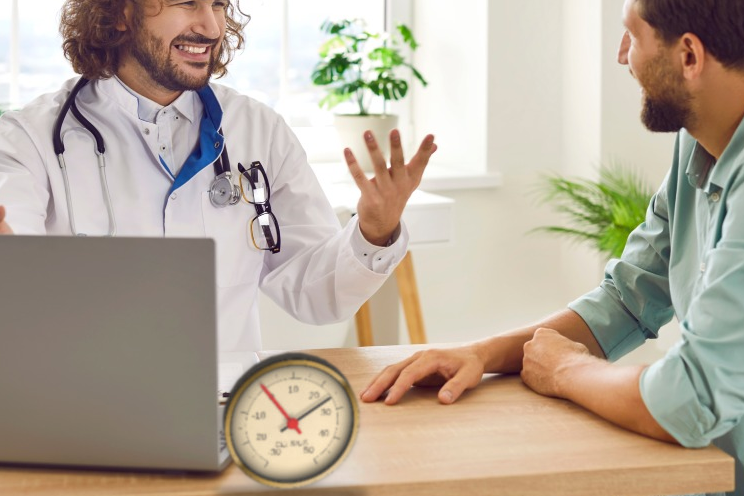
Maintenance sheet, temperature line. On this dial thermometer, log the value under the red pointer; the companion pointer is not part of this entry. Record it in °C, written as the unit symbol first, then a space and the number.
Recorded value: °C 0
